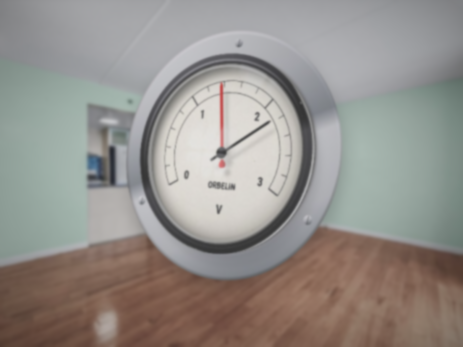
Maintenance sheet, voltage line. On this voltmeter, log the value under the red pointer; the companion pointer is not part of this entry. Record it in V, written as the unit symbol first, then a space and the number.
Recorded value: V 1.4
